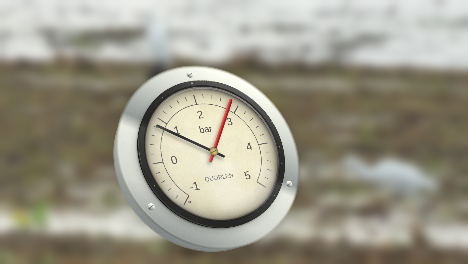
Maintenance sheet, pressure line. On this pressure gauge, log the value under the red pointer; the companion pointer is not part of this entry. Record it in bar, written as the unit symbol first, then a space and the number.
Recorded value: bar 2.8
